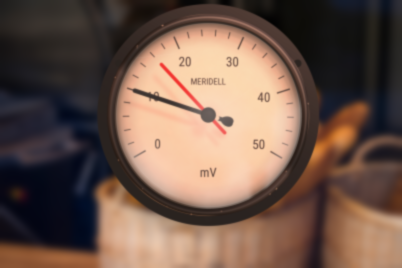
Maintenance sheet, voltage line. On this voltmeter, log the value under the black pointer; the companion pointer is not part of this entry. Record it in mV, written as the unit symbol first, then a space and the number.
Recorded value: mV 10
